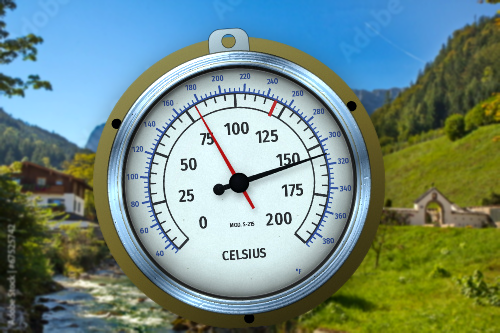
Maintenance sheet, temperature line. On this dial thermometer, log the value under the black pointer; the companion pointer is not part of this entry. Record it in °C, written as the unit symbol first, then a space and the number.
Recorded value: °C 155
